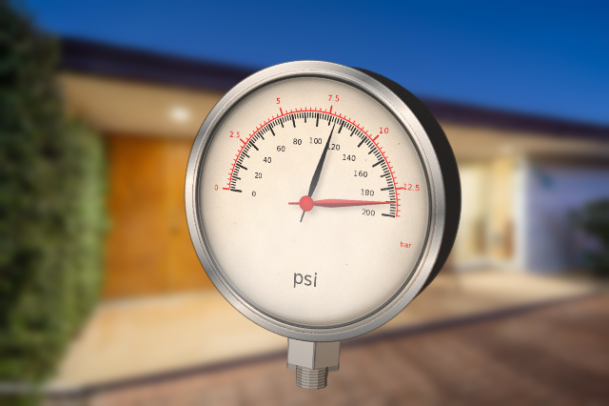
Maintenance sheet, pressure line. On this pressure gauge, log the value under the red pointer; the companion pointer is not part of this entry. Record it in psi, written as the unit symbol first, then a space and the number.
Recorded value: psi 190
